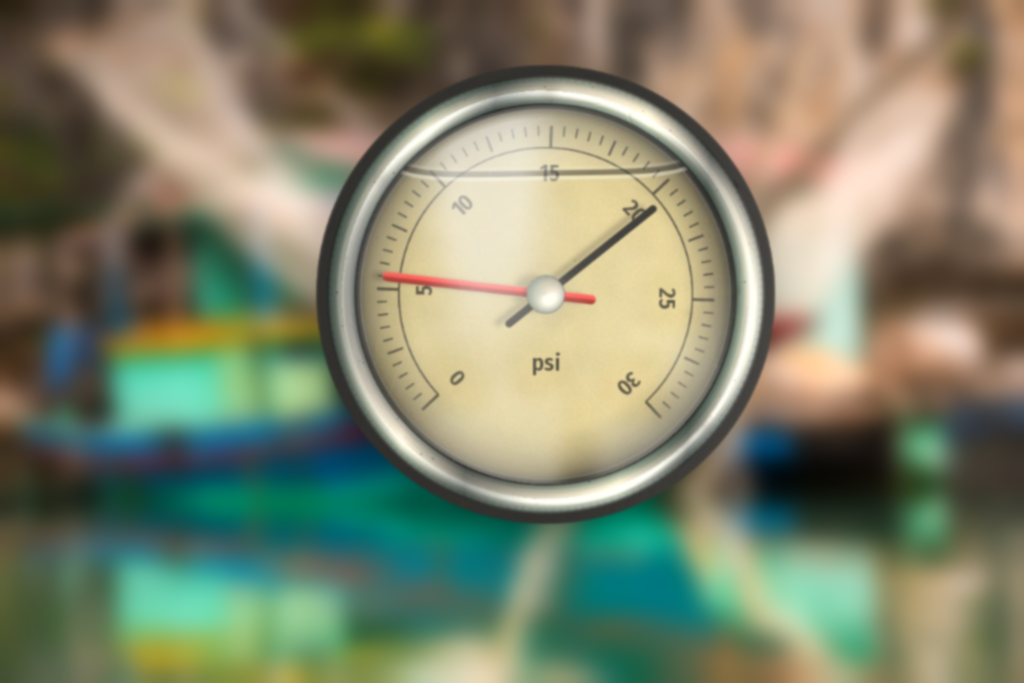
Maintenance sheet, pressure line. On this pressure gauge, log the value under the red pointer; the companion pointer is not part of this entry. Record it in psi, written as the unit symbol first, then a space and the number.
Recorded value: psi 5.5
